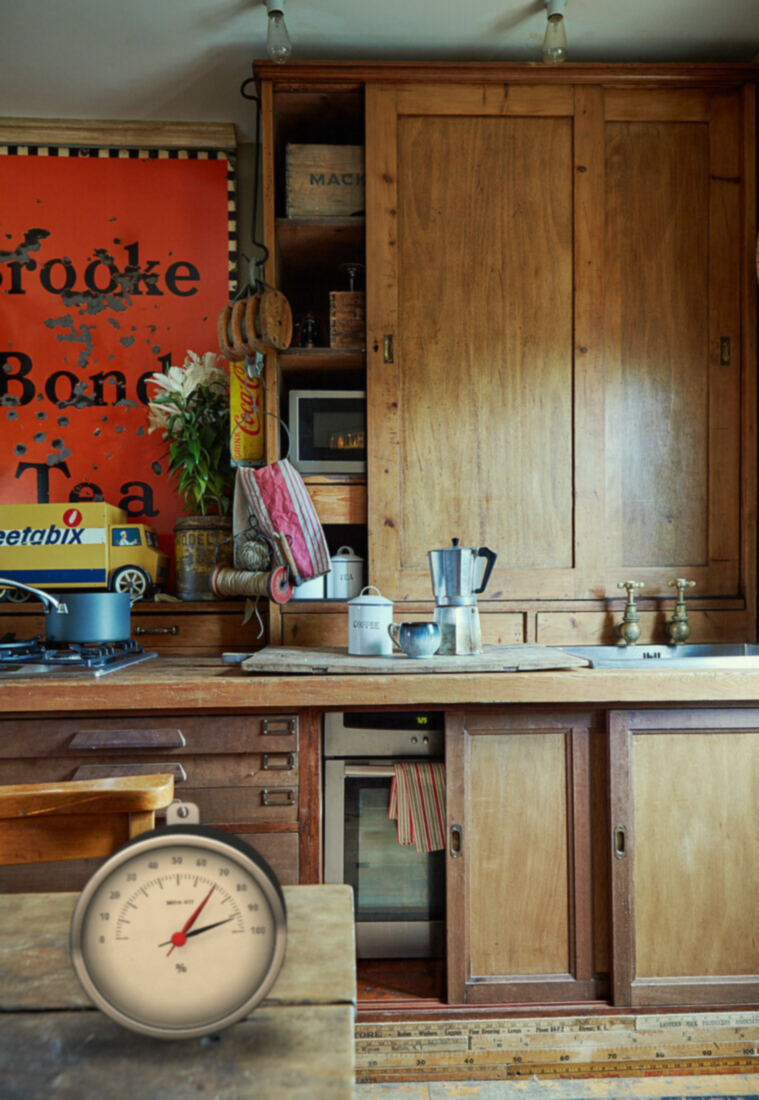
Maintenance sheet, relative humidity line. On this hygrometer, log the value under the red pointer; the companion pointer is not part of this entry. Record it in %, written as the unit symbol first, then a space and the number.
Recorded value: % 70
